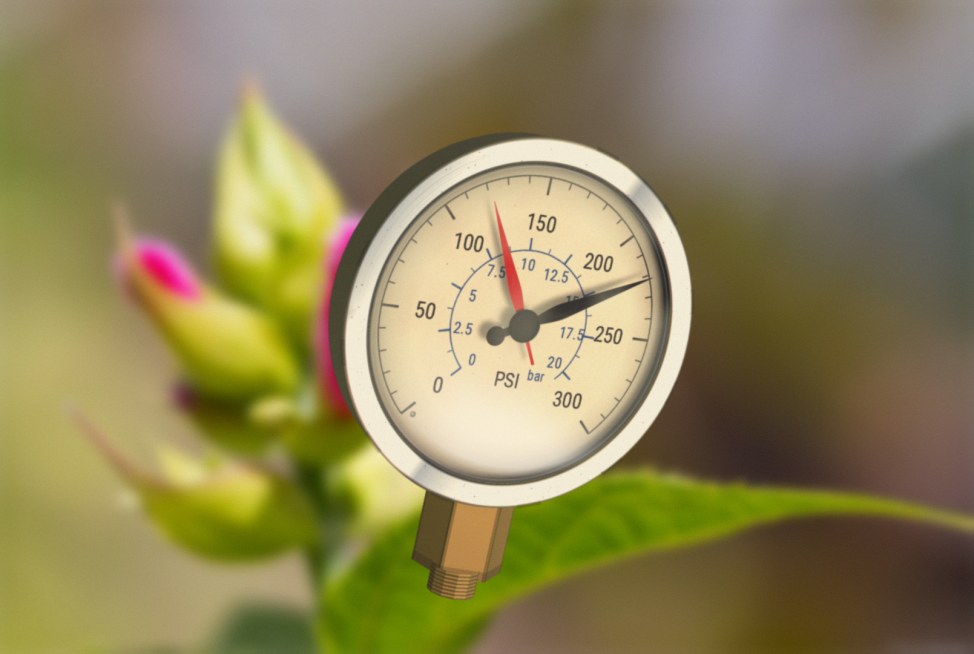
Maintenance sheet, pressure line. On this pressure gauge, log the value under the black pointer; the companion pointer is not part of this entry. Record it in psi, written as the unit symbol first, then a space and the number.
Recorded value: psi 220
